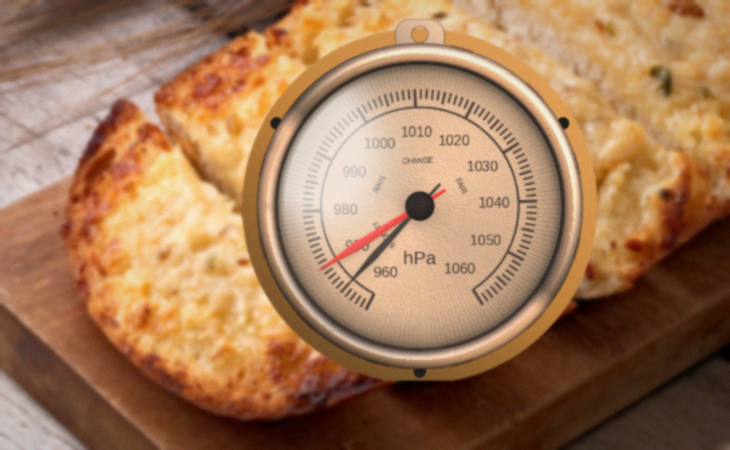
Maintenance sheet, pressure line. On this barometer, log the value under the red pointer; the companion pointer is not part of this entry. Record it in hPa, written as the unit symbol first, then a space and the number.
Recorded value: hPa 970
